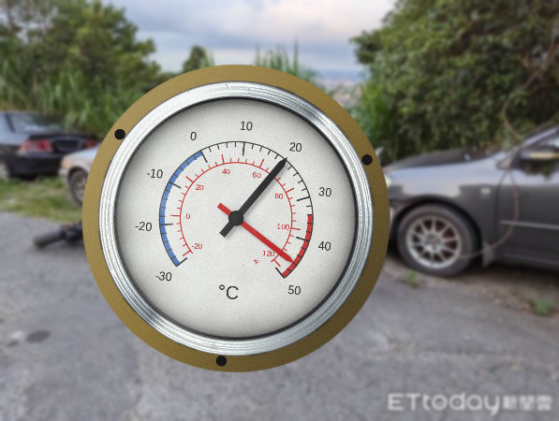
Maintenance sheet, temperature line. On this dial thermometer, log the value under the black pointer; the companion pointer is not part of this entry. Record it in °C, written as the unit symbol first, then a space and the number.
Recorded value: °C 20
